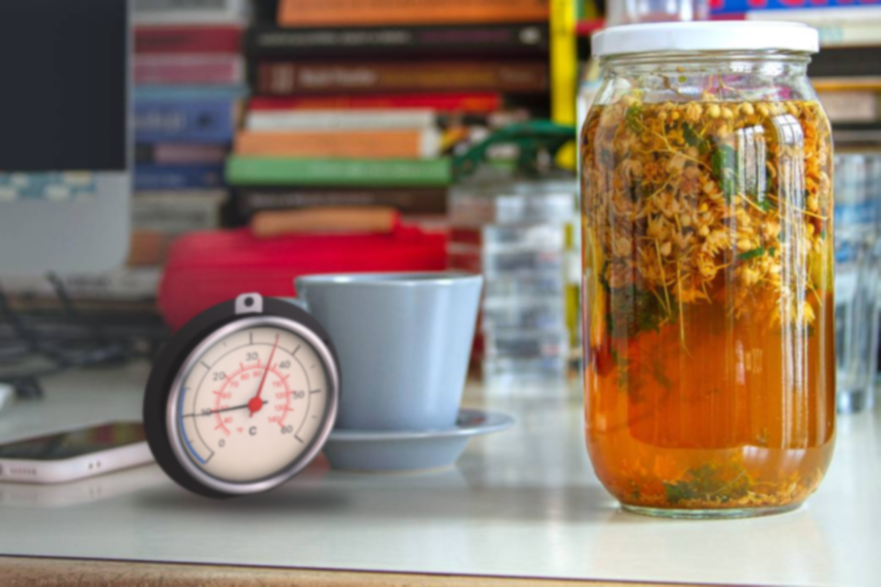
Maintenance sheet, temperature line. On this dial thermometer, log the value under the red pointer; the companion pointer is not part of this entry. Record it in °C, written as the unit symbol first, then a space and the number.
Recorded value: °C 35
